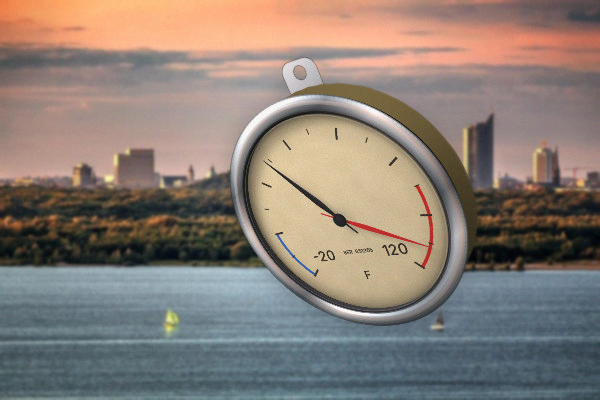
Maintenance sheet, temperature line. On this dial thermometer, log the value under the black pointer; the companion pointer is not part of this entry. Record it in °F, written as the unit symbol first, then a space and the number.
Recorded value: °F 30
